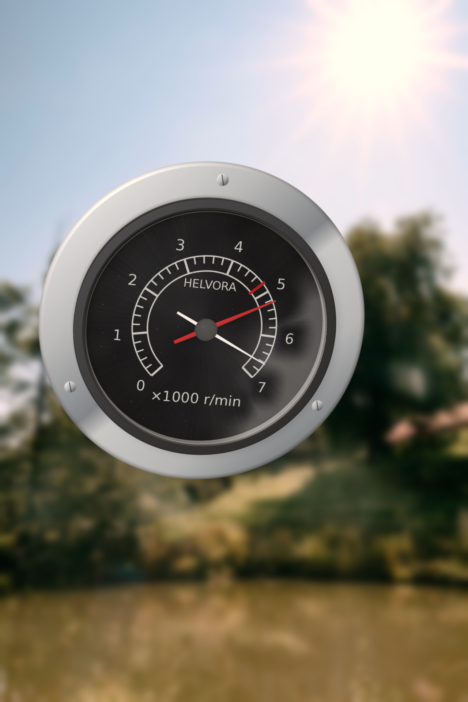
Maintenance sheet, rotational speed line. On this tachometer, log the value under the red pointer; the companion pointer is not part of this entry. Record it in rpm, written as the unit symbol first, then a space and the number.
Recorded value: rpm 5200
